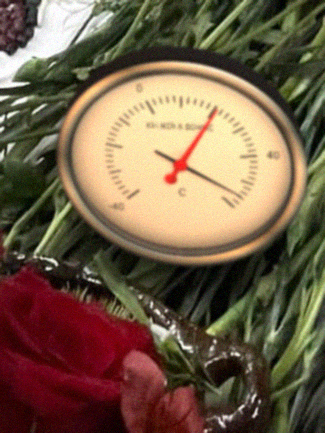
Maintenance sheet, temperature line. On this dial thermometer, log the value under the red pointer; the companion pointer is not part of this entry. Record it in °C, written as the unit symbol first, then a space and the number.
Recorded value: °C 20
